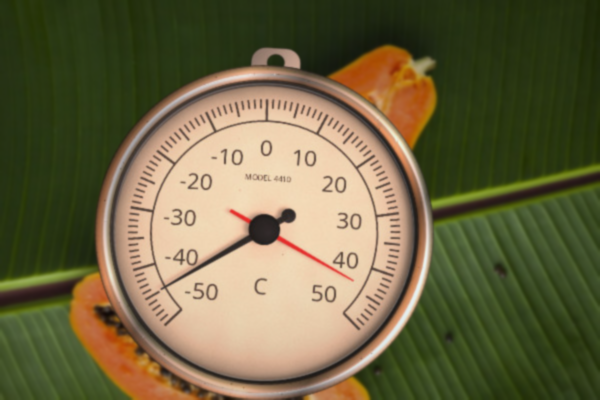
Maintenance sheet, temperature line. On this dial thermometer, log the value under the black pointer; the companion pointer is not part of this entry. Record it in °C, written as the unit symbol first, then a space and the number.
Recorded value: °C -45
